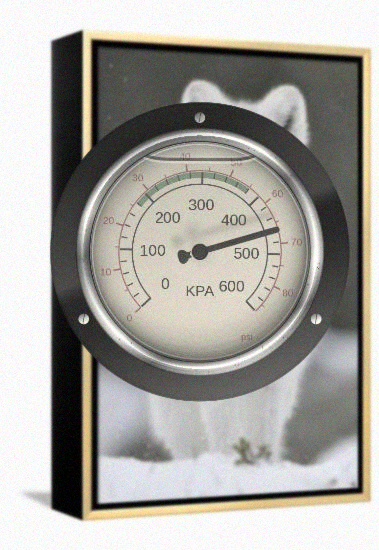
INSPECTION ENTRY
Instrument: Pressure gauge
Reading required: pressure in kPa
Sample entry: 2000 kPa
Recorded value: 460 kPa
